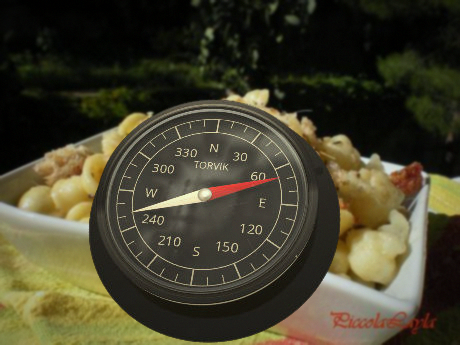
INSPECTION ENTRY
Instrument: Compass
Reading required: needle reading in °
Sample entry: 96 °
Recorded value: 70 °
